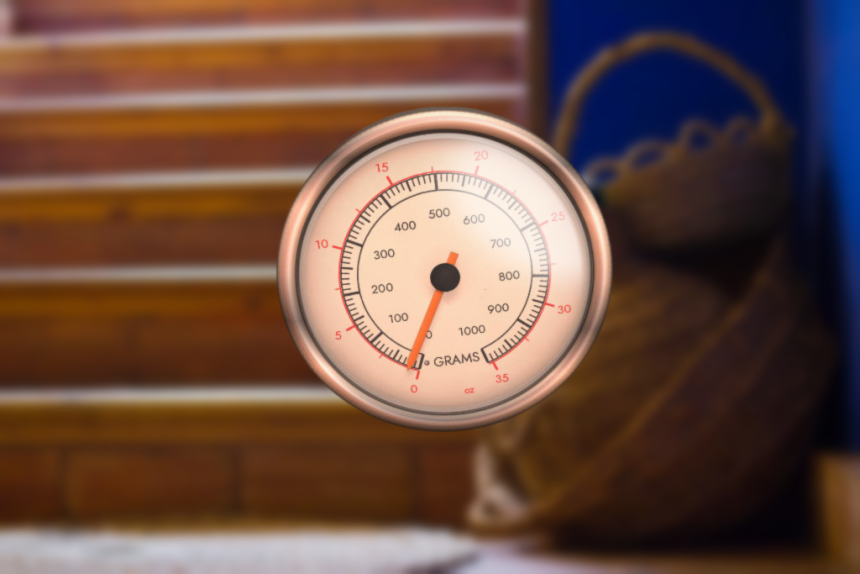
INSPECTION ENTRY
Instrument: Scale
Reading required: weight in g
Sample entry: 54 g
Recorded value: 20 g
